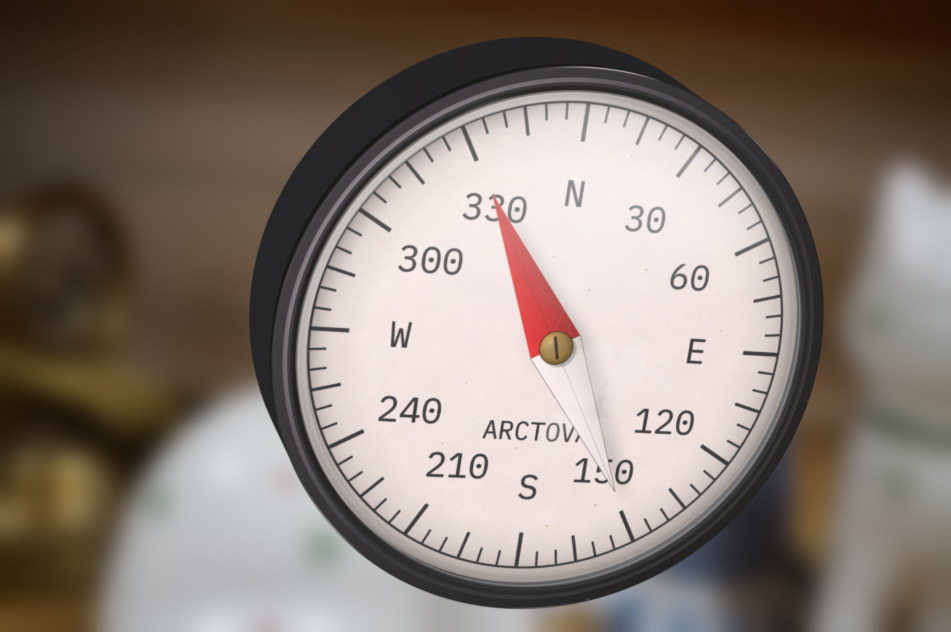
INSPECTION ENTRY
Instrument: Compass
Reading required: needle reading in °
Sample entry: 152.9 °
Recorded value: 330 °
